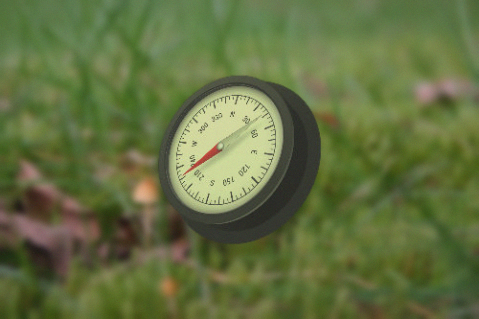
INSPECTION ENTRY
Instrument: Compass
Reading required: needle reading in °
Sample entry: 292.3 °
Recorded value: 225 °
